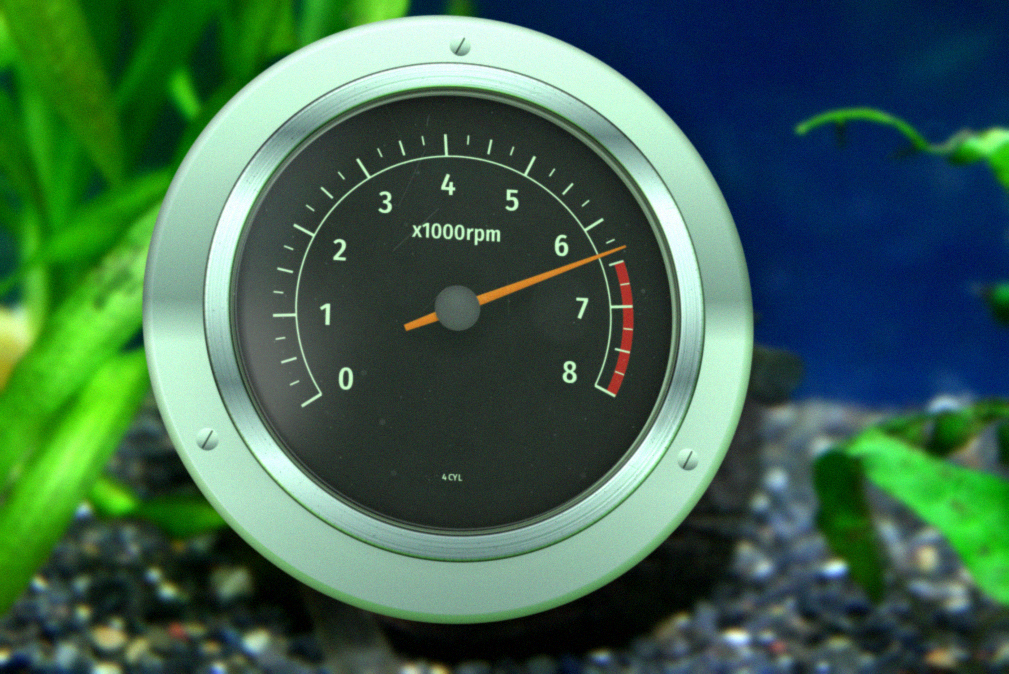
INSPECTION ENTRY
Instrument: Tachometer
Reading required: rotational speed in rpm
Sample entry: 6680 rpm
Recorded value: 6375 rpm
